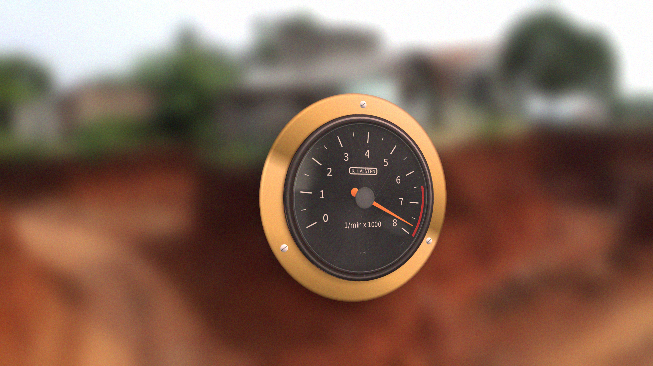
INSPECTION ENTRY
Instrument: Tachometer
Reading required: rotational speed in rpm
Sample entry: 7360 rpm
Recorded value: 7750 rpm
